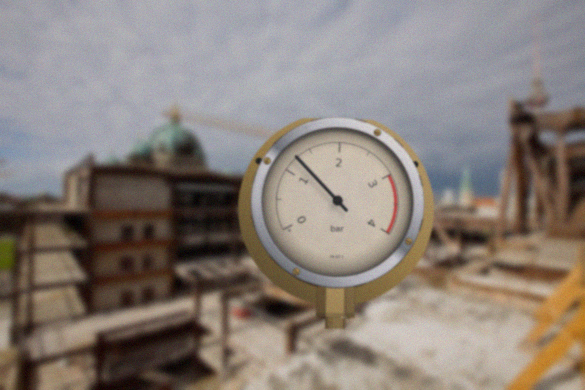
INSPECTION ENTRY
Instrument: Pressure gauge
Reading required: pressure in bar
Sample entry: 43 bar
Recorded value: 1.25 bar
